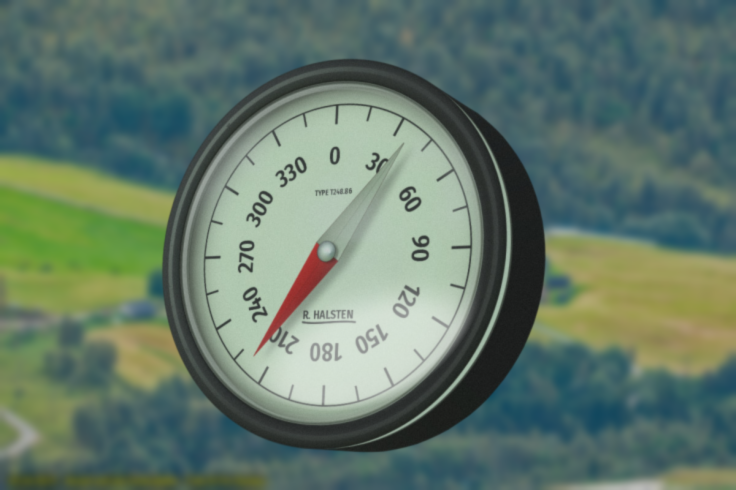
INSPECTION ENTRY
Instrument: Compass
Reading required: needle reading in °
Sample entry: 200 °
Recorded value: 217.5 °
